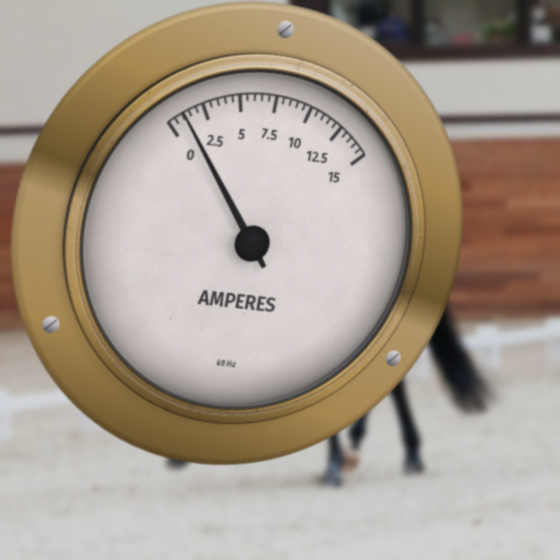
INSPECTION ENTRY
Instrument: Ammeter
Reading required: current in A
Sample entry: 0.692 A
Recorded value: 1 A
